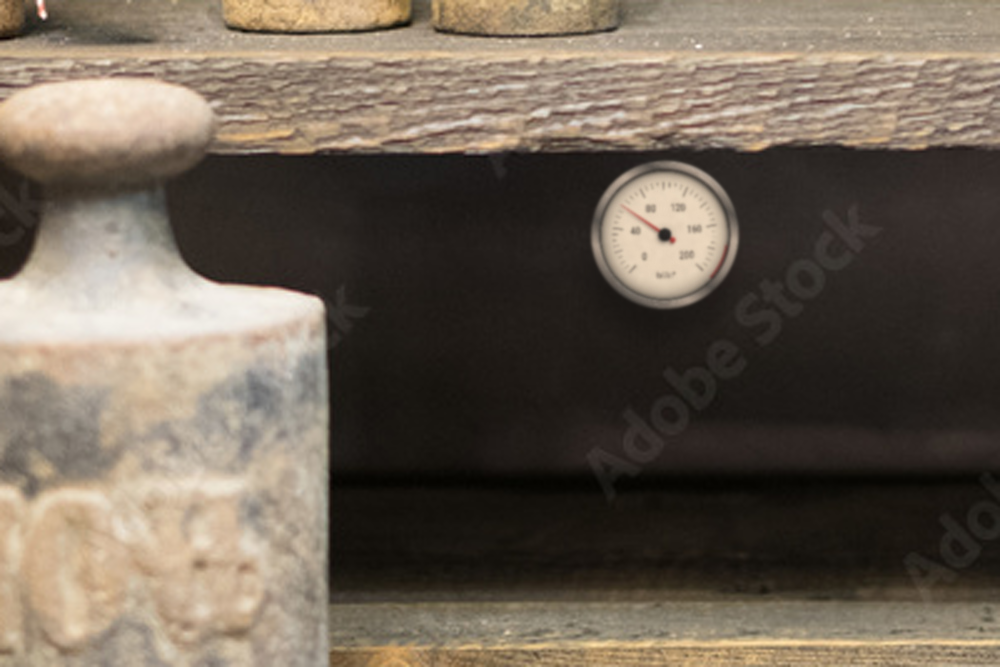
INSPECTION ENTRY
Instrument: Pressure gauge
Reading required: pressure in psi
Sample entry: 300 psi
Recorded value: 60 psi
